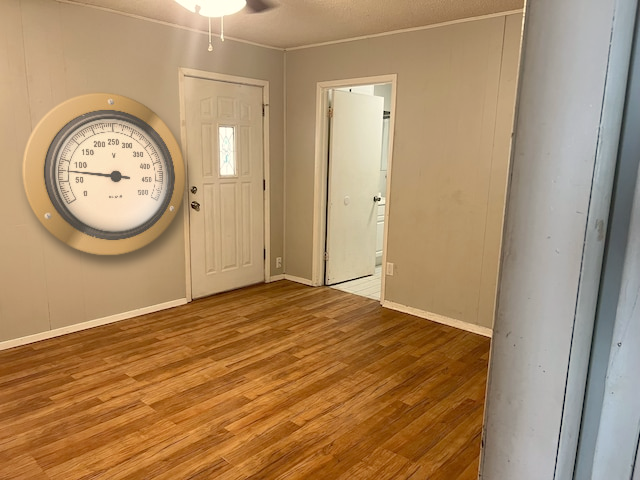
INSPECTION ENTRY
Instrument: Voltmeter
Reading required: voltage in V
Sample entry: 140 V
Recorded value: 75 V
